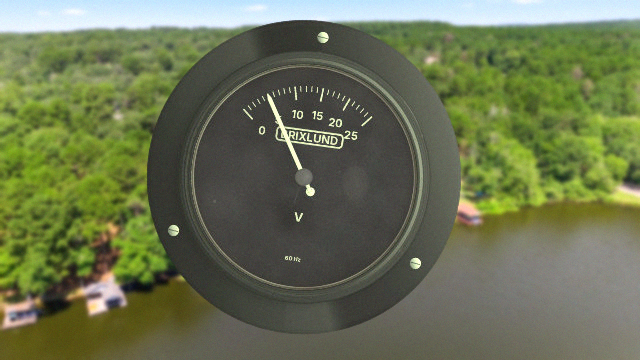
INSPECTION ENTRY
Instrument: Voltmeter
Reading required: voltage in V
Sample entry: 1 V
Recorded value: 5 V
